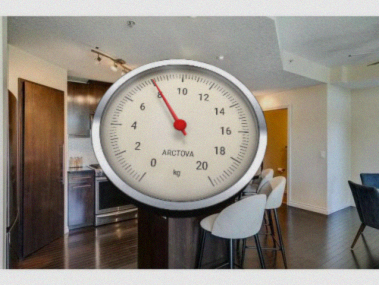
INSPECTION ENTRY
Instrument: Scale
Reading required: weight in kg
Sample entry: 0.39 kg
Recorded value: 8 kg
